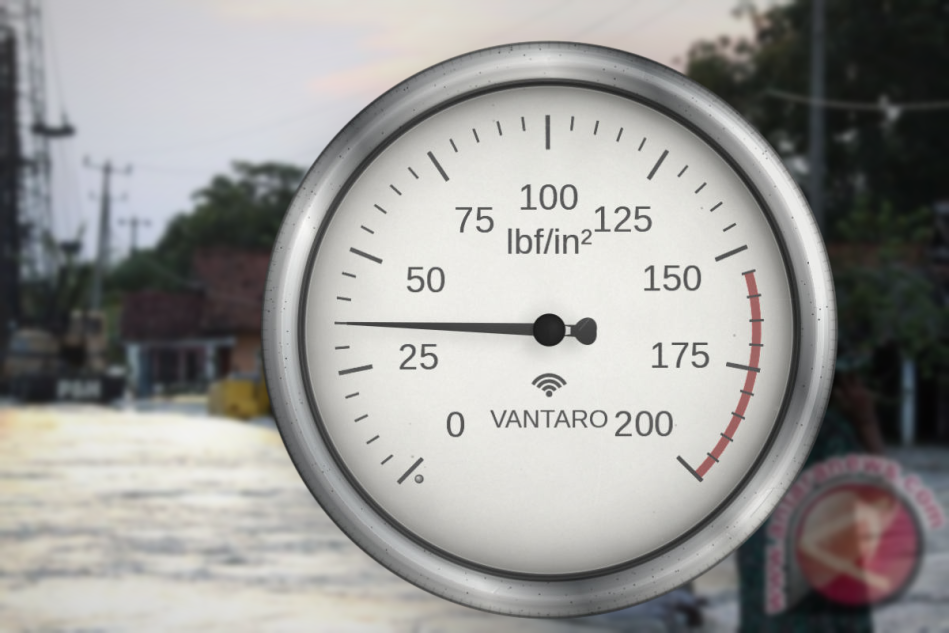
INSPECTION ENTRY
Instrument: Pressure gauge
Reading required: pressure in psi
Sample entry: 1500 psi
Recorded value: 35 psi
